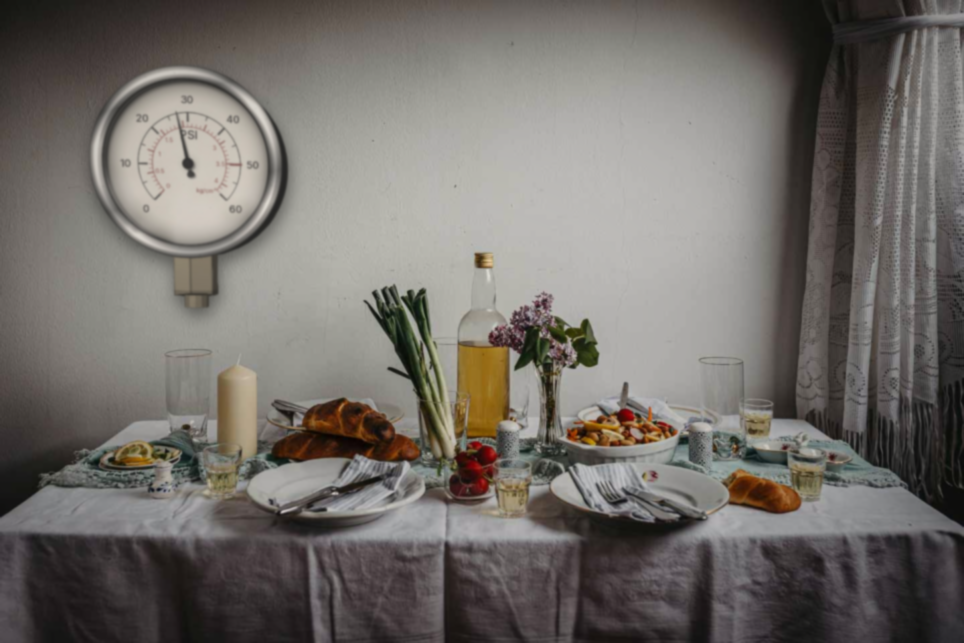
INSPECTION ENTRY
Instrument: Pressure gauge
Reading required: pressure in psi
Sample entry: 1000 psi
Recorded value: 27.5 psi
